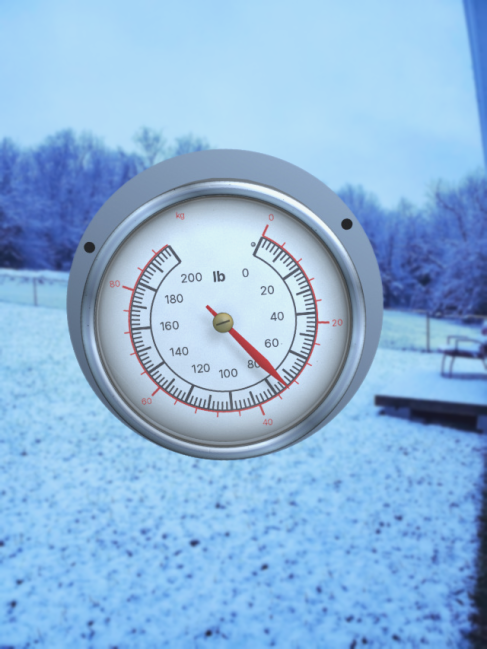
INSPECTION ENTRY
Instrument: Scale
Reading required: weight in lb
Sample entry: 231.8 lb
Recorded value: 74 lb
